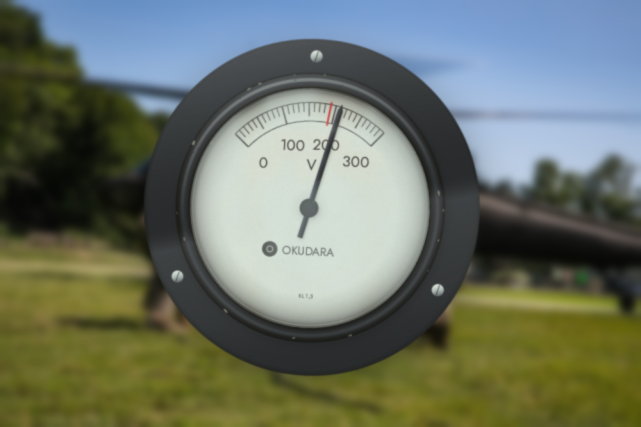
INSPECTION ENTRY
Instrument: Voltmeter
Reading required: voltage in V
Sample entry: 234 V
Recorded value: 210 V
